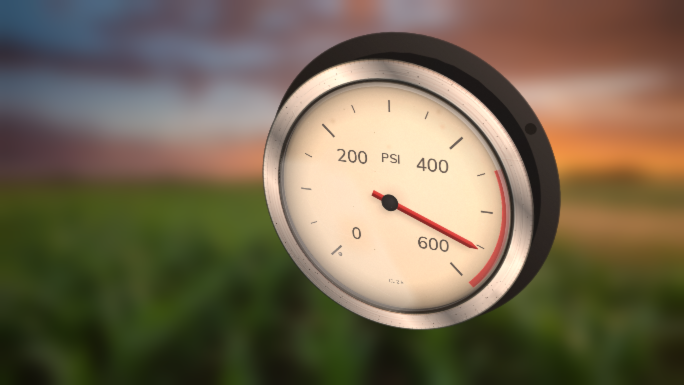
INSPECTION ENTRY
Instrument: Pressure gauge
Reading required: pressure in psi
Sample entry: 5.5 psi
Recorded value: 550 psi
